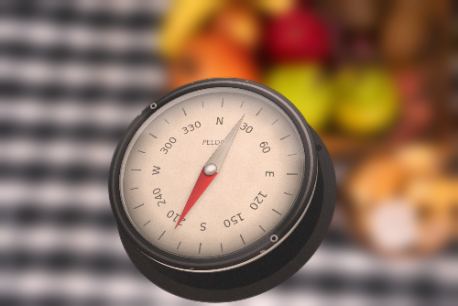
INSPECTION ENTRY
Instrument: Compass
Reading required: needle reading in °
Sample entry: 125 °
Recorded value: 202.5 °
